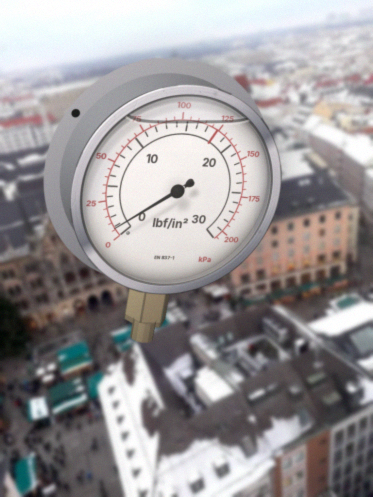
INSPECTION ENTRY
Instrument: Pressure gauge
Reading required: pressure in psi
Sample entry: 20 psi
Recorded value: 1 psi
